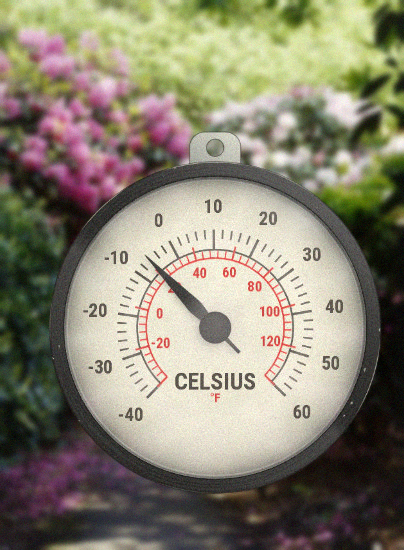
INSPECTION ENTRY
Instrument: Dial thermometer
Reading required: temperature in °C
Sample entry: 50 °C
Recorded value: -6 °C
